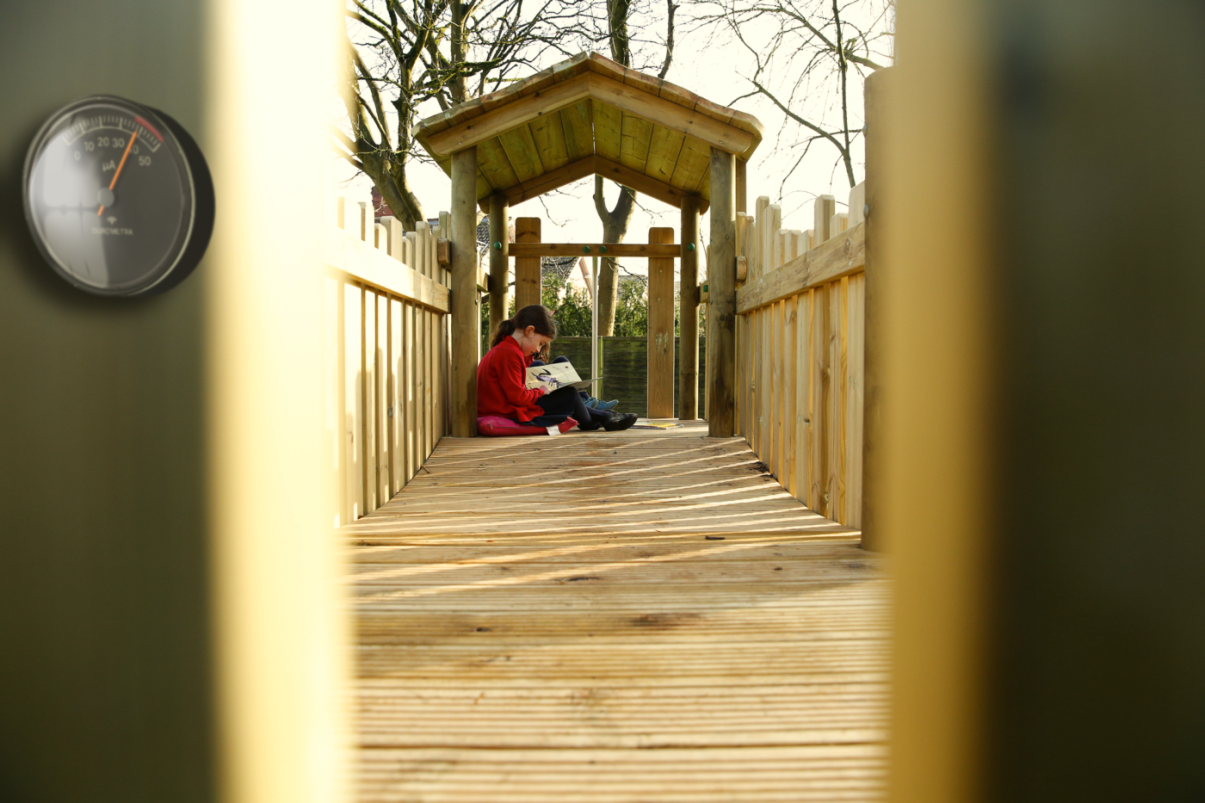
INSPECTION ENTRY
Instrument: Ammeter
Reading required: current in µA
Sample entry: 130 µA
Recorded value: 40 µA
